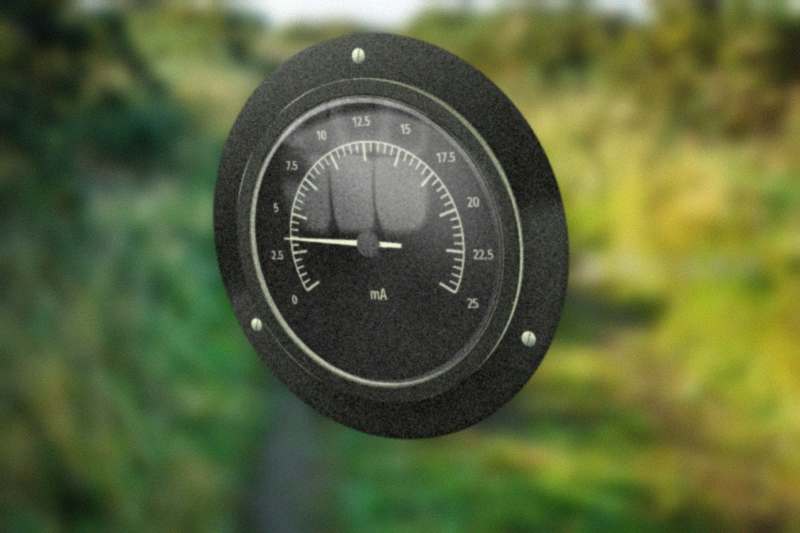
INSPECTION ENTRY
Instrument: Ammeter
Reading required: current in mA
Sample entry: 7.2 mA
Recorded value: 3.5 mA
